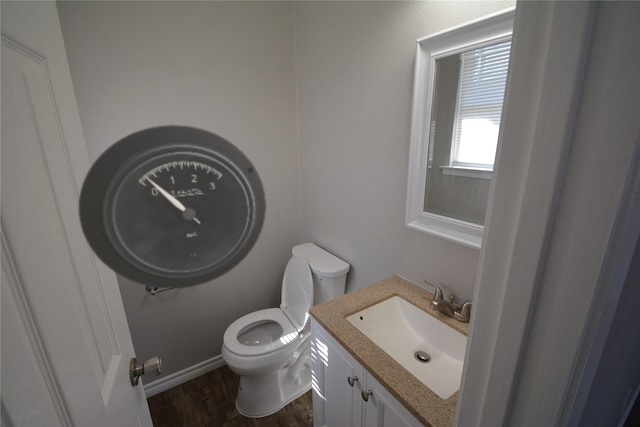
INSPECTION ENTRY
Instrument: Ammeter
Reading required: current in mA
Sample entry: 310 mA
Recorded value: 0.25 mA
